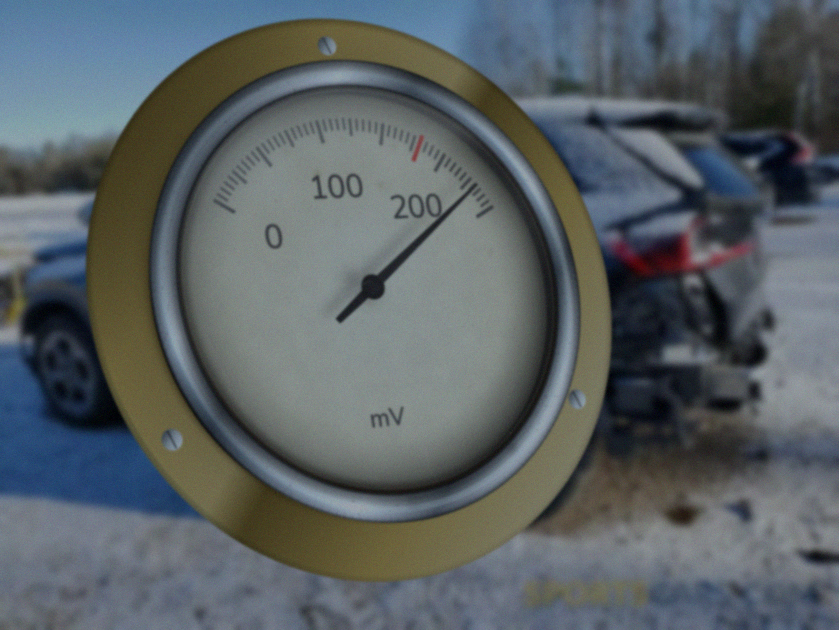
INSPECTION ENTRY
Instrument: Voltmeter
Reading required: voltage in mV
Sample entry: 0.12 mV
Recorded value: 230 mV
